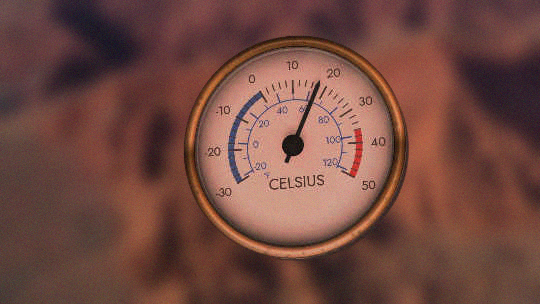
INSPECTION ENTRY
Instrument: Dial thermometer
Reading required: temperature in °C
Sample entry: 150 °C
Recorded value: 18 °C
